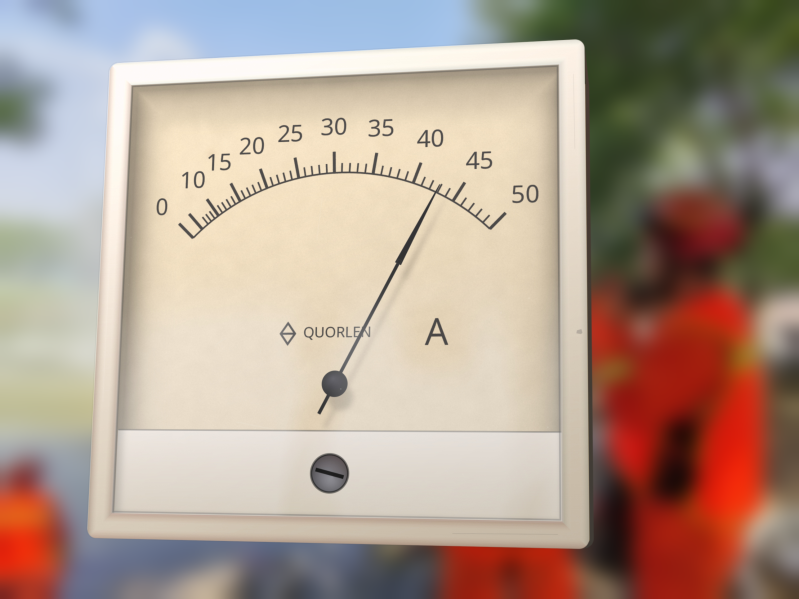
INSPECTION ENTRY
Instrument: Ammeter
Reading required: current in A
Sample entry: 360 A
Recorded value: 43 A
